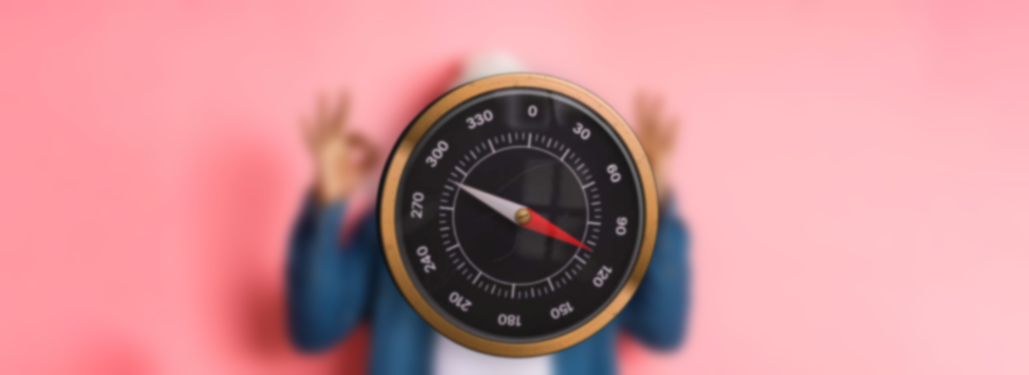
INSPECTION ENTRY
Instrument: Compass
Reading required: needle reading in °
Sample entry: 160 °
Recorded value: 110 °
